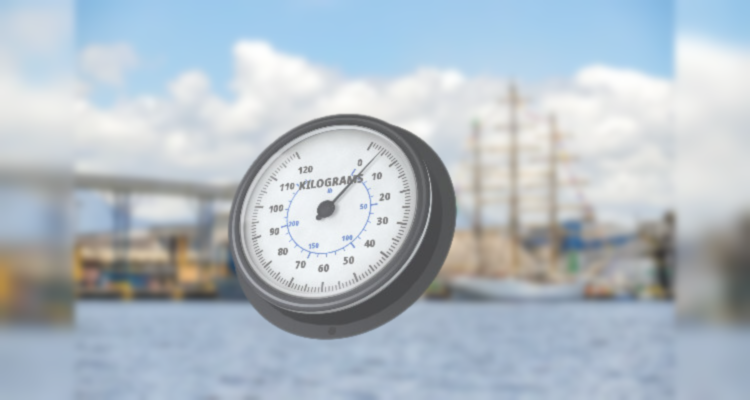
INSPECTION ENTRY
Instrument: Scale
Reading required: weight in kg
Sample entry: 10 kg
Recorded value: 5 kg
